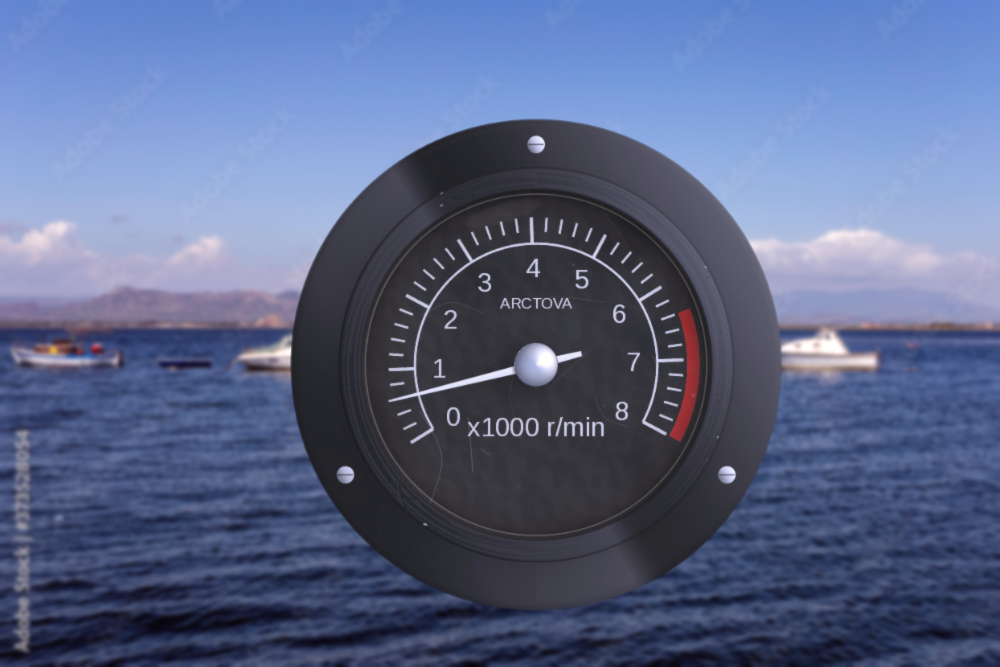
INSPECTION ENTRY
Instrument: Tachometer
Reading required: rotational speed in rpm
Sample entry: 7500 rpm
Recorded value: 600 rpm
